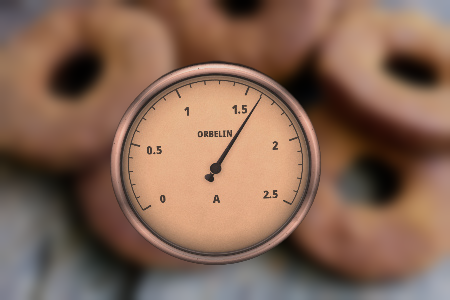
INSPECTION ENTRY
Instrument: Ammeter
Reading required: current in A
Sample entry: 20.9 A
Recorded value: 1.6 A
